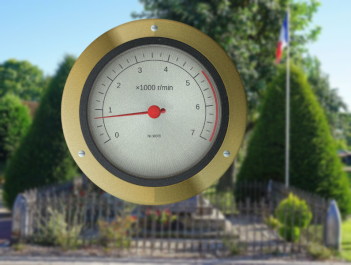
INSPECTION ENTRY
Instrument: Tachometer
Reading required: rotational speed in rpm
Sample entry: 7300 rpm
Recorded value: 750 rpm
